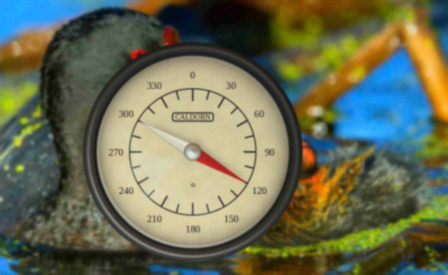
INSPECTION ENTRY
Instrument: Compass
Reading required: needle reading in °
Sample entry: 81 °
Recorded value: 120 °
